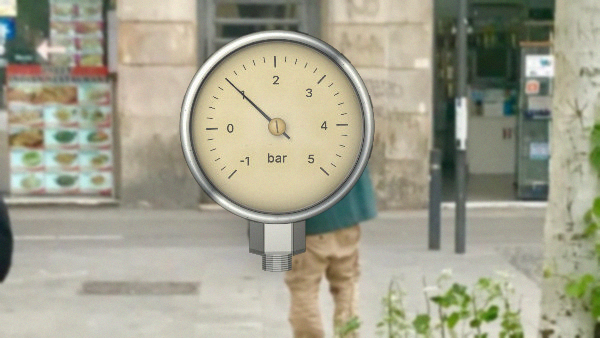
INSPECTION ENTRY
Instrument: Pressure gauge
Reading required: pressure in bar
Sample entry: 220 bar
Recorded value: 1 bar
